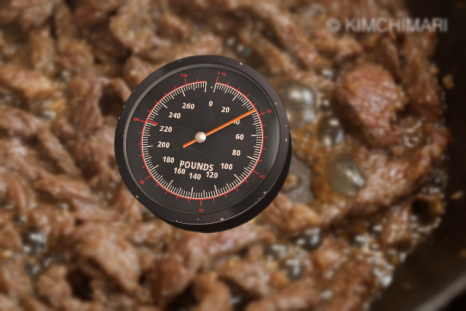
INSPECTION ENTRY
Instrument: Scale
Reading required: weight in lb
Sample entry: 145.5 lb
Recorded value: 40 lb
